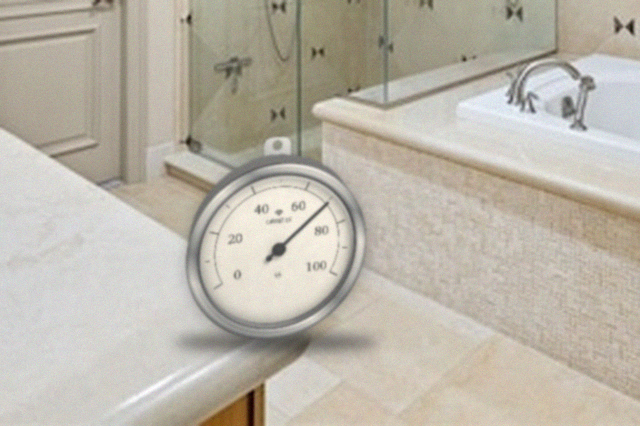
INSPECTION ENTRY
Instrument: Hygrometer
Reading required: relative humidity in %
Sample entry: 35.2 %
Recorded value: 70 %
